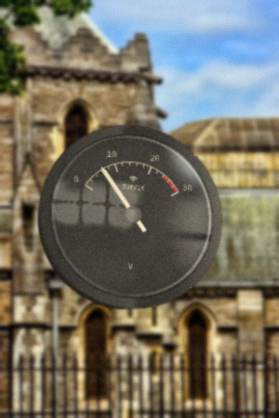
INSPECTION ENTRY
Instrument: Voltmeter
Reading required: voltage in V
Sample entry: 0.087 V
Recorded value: 6 V
